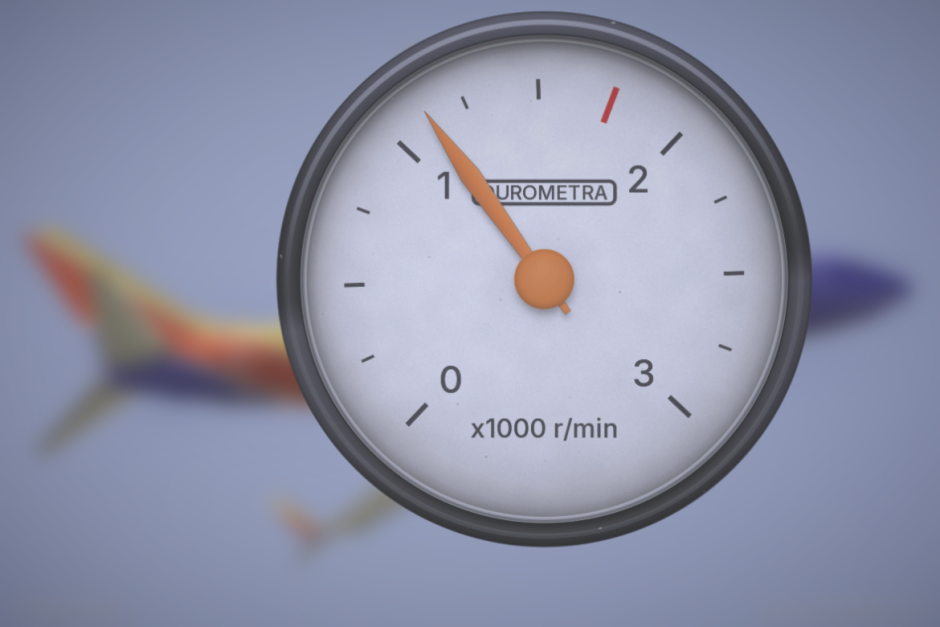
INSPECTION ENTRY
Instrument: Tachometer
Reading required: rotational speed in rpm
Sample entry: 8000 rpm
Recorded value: 1125 rpm
